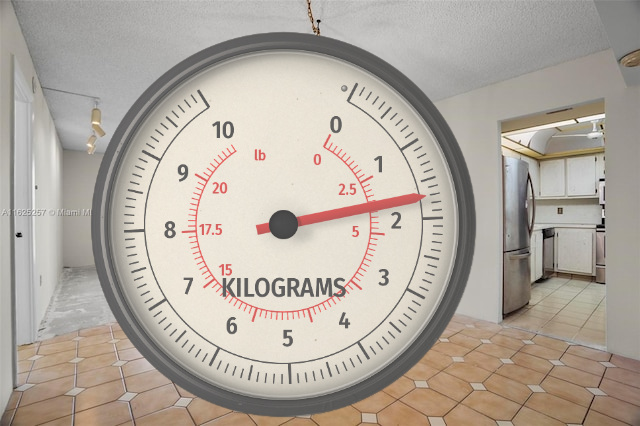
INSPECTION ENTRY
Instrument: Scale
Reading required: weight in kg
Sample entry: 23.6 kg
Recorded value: 1.7 kg
